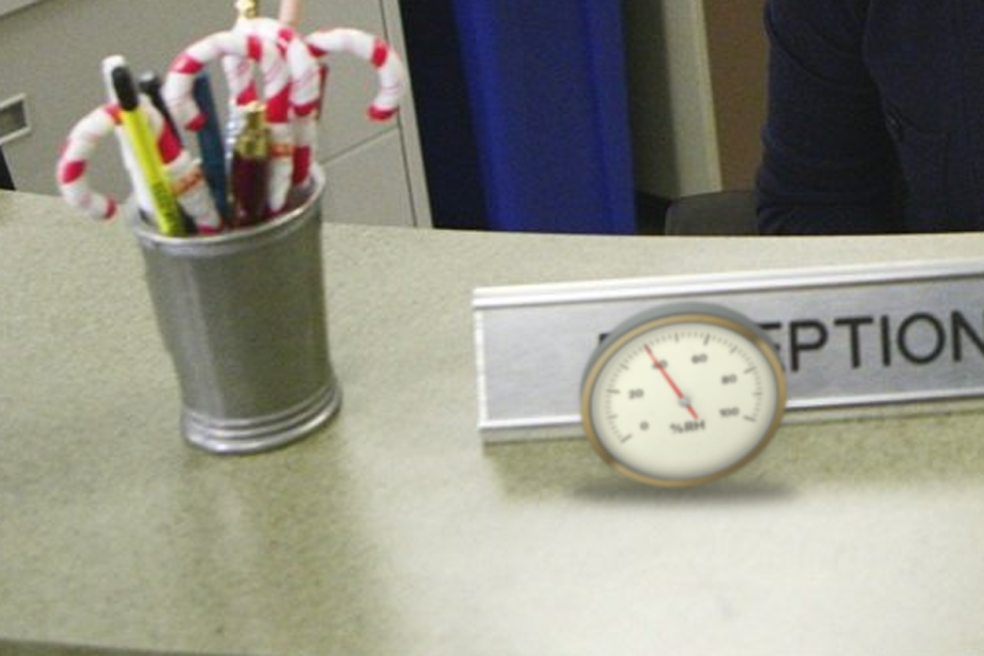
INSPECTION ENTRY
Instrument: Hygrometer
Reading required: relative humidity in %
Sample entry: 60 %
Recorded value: 40 %
